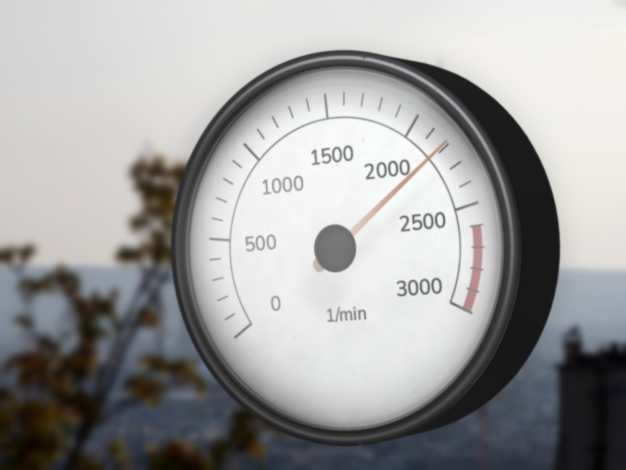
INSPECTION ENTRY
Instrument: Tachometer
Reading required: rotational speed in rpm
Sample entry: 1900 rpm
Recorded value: 2200 rpm
